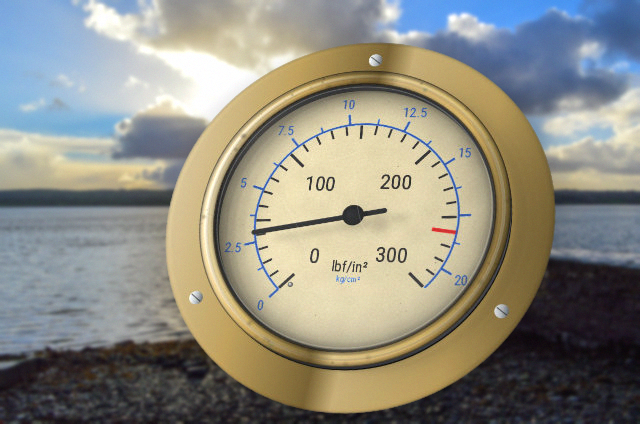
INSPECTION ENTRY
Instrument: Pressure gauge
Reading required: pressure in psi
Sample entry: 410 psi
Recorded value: 40 psi
